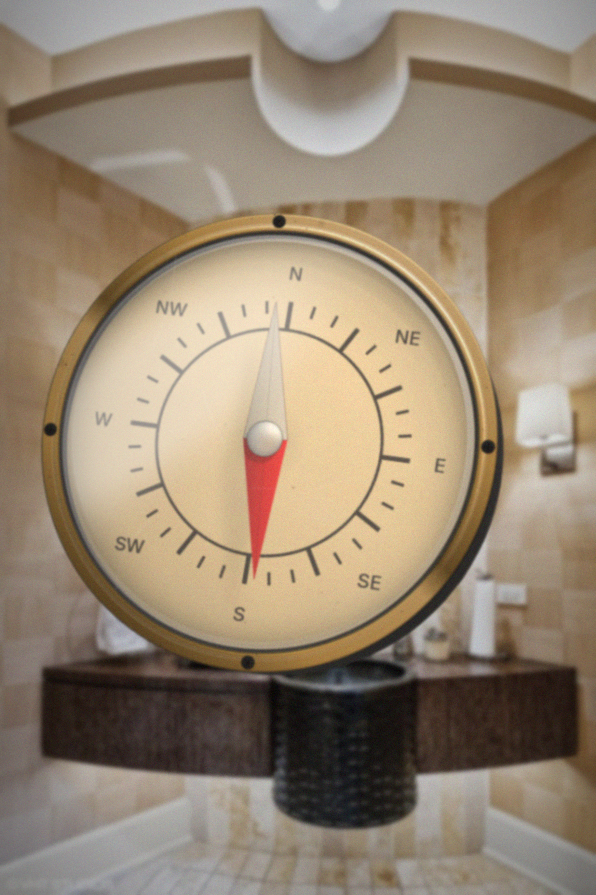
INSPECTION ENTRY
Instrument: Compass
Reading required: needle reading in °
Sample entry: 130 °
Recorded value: 175 °
